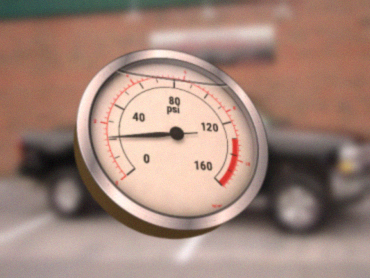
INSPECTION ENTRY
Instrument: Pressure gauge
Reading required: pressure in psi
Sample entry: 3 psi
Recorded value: 20 psi
